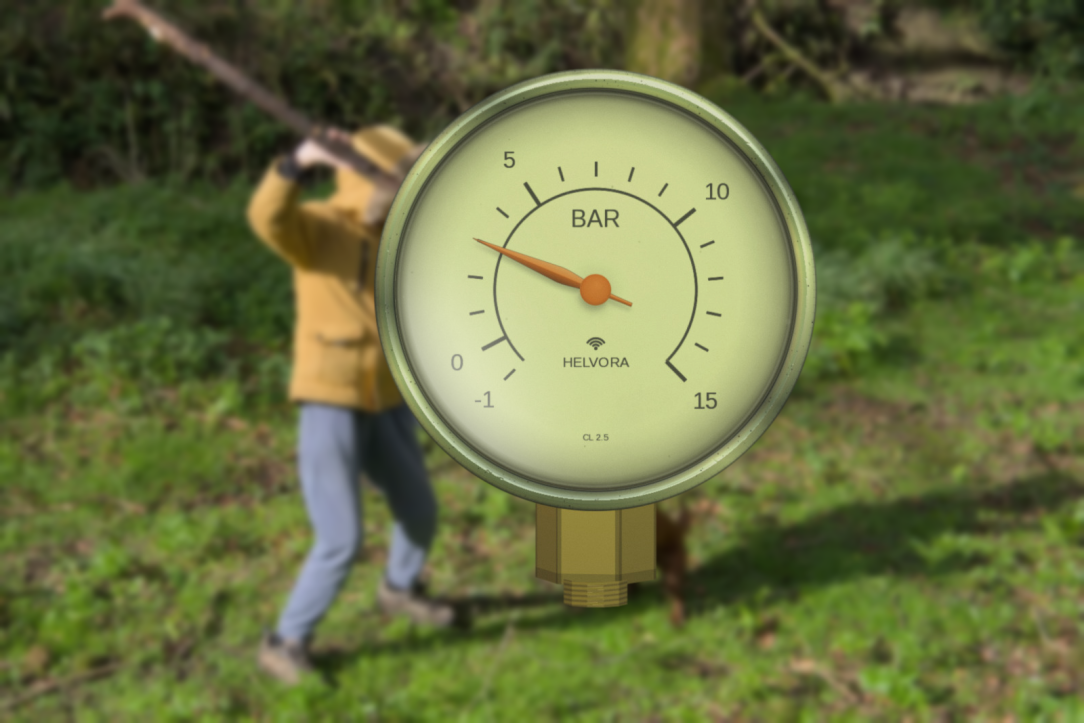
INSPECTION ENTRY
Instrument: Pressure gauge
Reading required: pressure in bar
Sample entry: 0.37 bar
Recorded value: 3 bar
